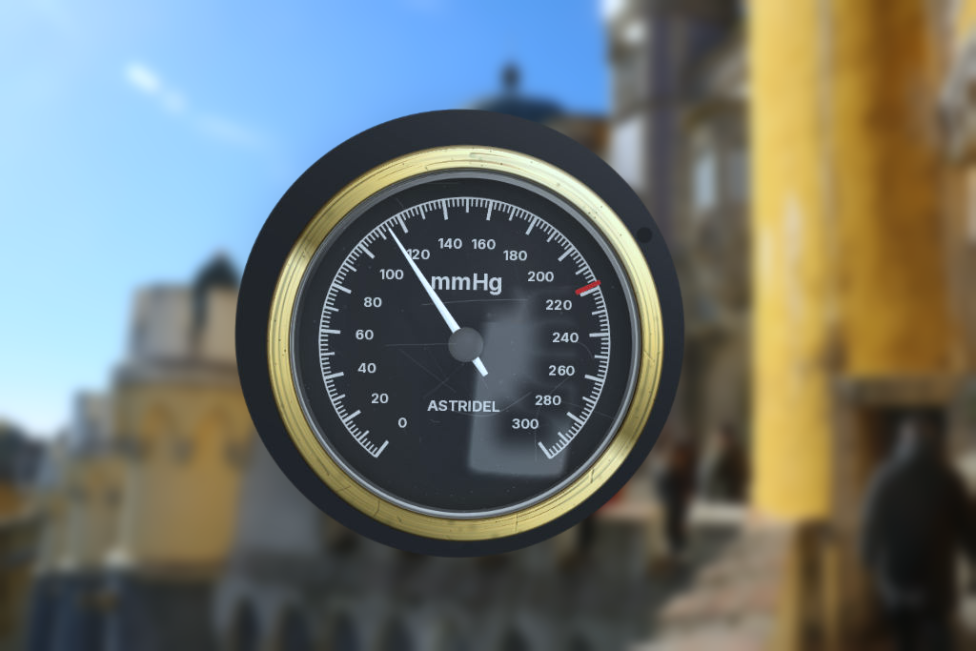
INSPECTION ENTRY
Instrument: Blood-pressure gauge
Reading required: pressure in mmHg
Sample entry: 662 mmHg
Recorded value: 114 mmHg
